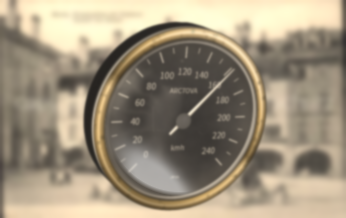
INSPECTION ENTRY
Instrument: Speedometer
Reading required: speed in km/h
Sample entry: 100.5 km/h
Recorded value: 160 km/h
